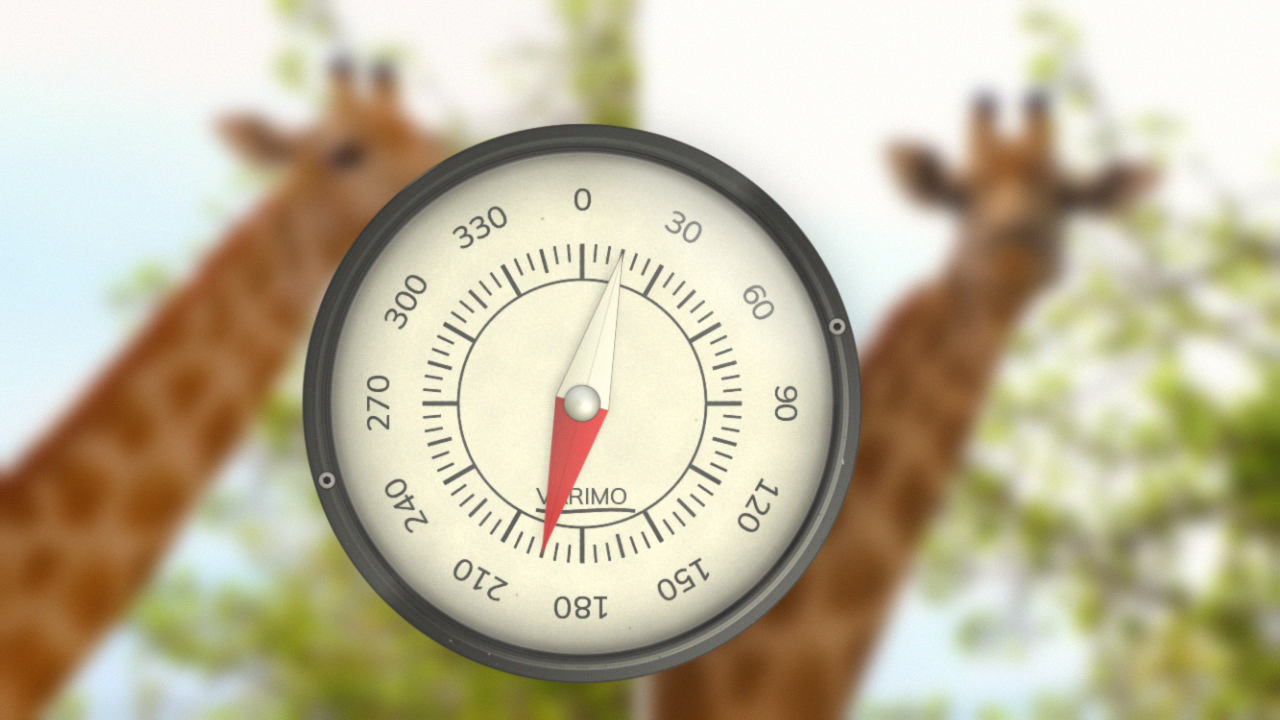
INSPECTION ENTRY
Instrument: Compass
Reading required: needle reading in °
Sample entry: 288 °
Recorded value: 195 °
